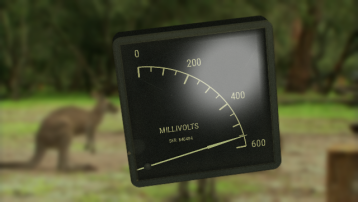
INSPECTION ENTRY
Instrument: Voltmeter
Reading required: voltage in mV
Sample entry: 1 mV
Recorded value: 550 mV
